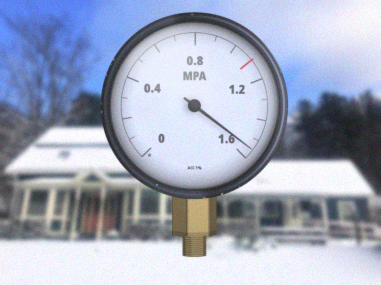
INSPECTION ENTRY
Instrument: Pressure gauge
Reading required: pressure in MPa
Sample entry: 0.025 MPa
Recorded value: 1.55 MPa
